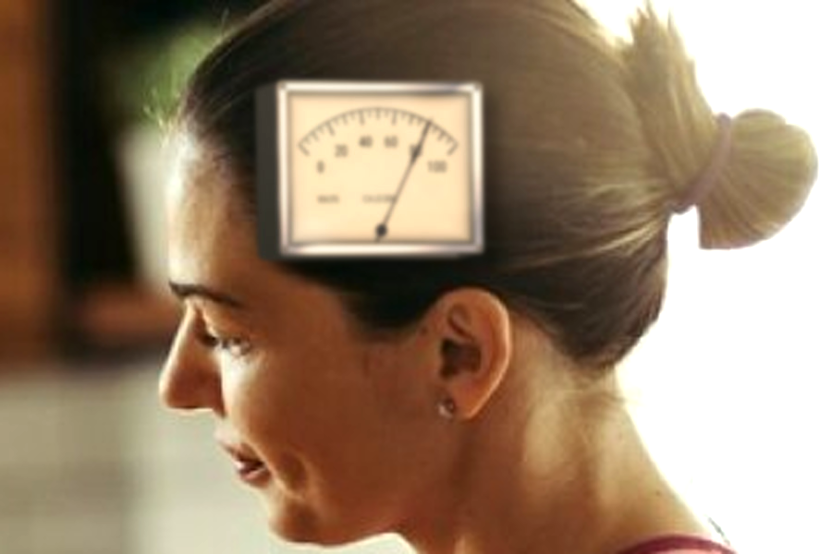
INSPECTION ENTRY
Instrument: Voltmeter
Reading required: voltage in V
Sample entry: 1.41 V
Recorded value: 80 V
